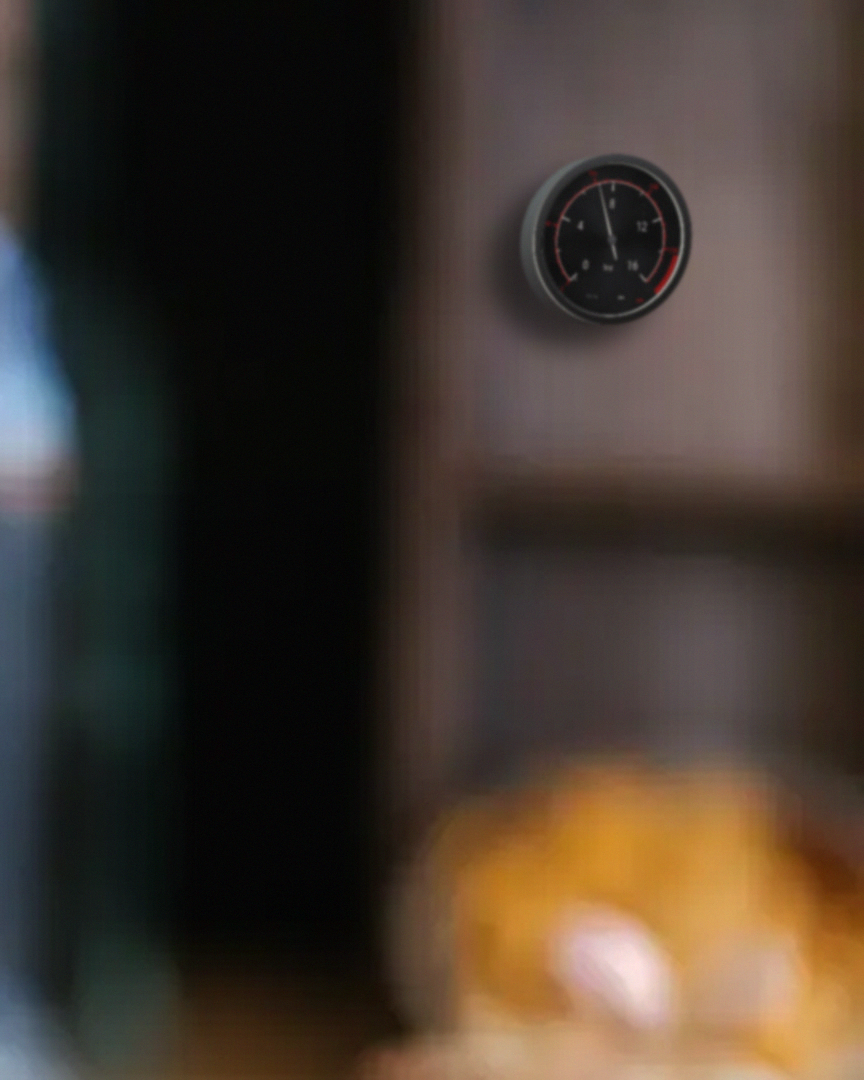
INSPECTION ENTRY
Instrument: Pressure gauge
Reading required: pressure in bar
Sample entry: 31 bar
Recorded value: 7 bar
